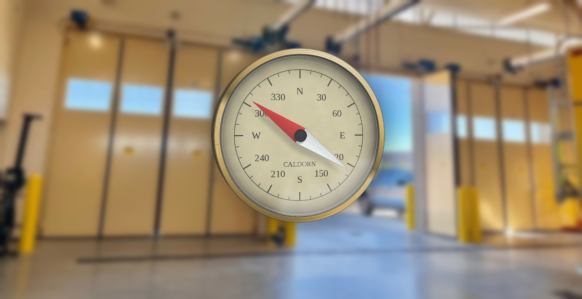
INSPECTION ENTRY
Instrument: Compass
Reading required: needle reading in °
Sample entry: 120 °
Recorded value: 305 °
